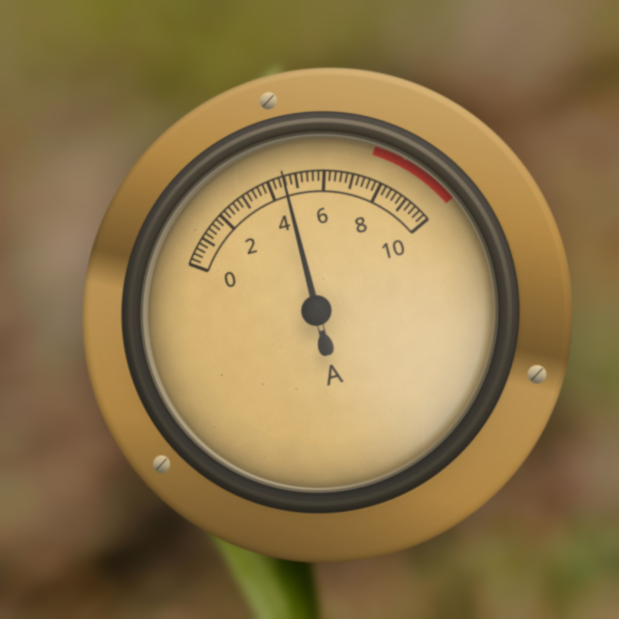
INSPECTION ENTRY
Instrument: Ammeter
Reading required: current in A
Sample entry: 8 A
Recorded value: 4.6 A
